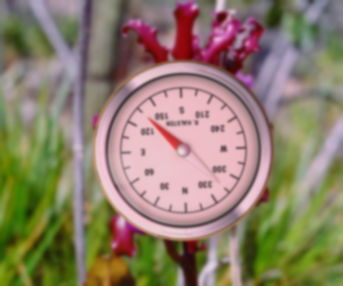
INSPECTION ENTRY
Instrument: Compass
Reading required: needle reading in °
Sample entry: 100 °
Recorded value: 135 °
